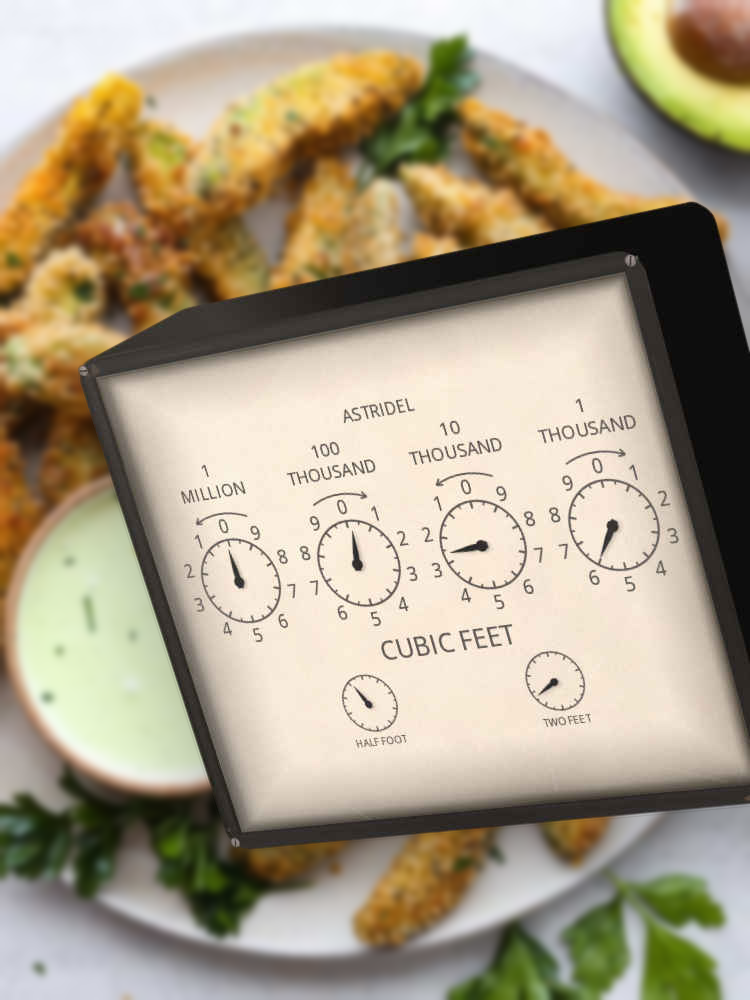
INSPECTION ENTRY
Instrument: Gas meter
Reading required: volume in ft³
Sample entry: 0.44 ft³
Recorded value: 2600 ft³
